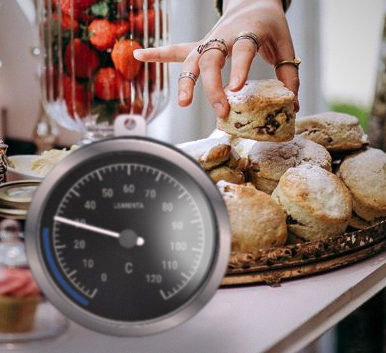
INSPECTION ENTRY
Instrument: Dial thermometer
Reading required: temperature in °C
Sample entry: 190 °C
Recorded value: 30 °C
